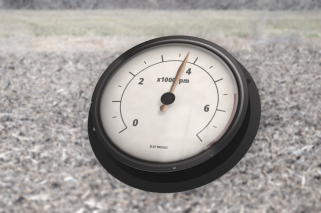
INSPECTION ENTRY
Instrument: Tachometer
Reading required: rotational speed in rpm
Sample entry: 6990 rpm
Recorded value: 3750 rpm
